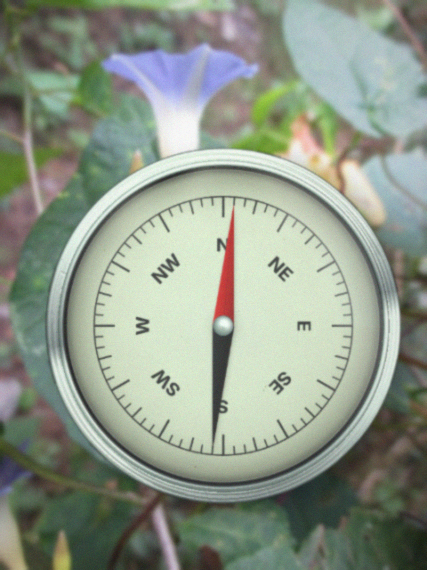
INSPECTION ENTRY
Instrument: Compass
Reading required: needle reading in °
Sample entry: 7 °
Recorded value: 5 °
